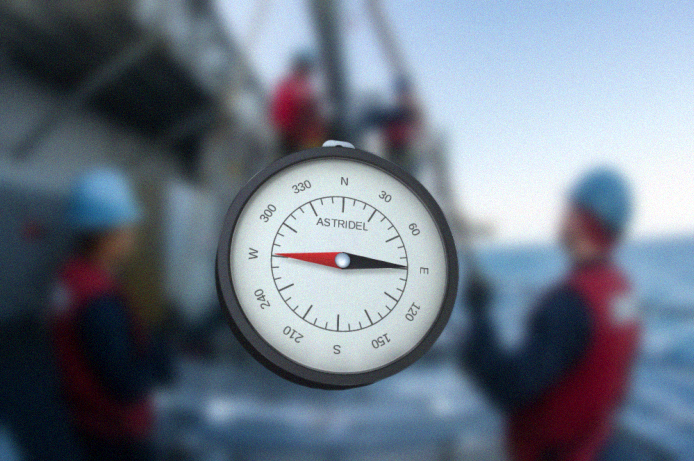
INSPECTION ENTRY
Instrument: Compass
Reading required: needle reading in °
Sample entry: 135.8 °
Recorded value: 270 °
